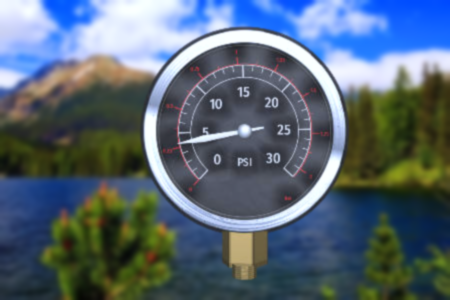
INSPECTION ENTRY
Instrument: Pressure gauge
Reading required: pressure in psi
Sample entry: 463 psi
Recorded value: 4 psi
